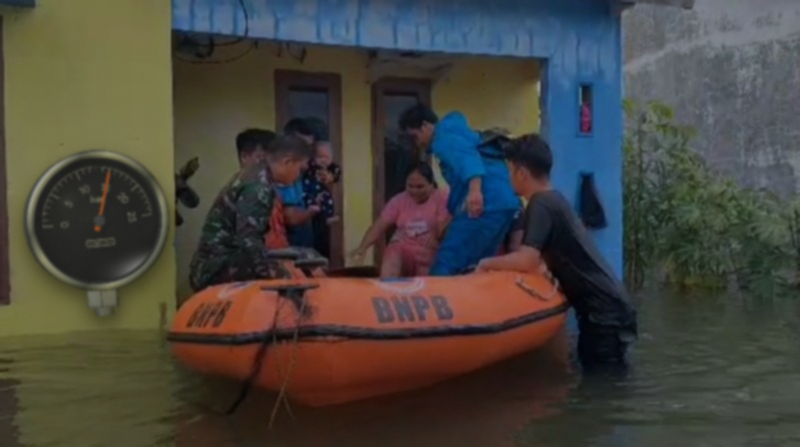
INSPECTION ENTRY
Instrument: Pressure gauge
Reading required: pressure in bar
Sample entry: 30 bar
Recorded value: 15 bar
